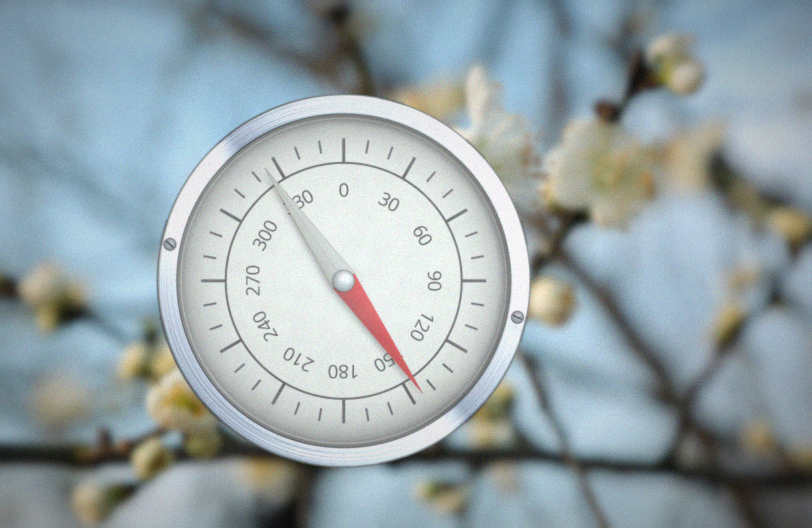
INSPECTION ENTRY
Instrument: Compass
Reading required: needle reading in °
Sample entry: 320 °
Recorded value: 145 °
